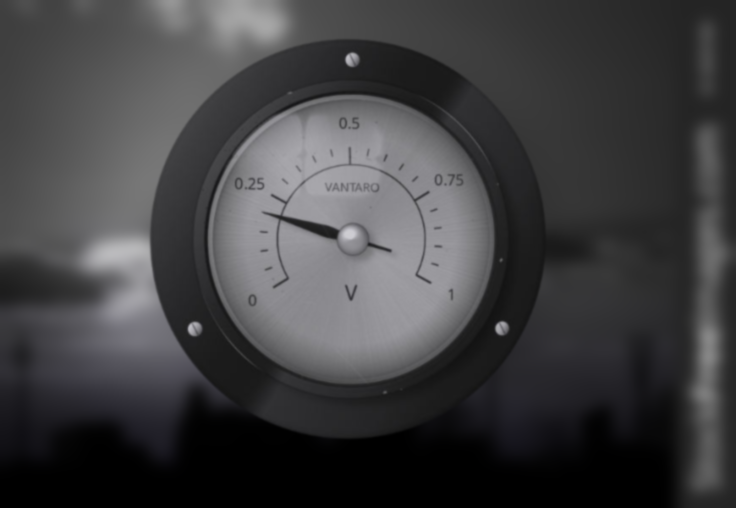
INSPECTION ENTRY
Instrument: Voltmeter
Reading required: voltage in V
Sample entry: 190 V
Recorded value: 0.2 V
